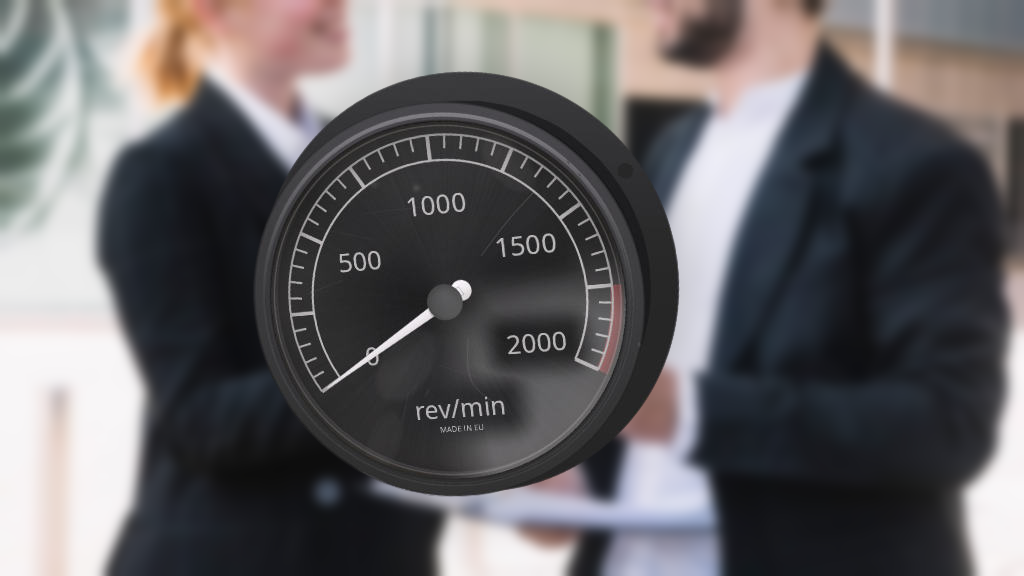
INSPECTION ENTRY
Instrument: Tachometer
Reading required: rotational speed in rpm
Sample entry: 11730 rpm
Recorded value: 0 rpm
